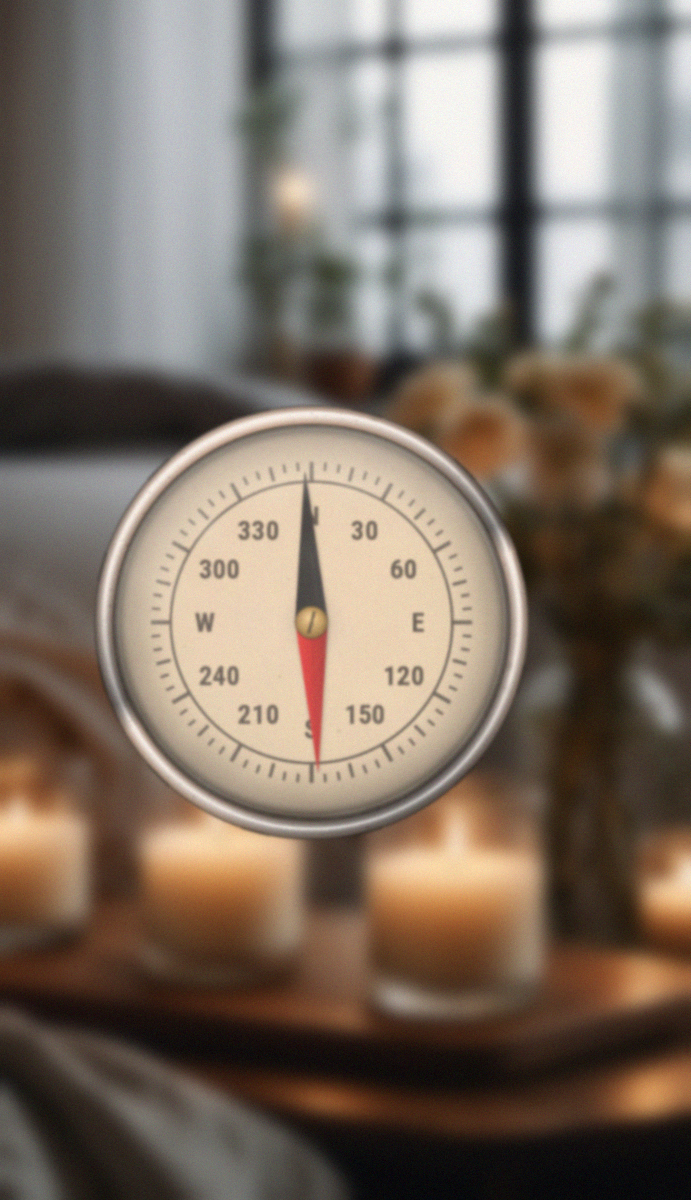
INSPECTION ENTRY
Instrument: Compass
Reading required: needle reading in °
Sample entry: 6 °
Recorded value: 177.5 °
